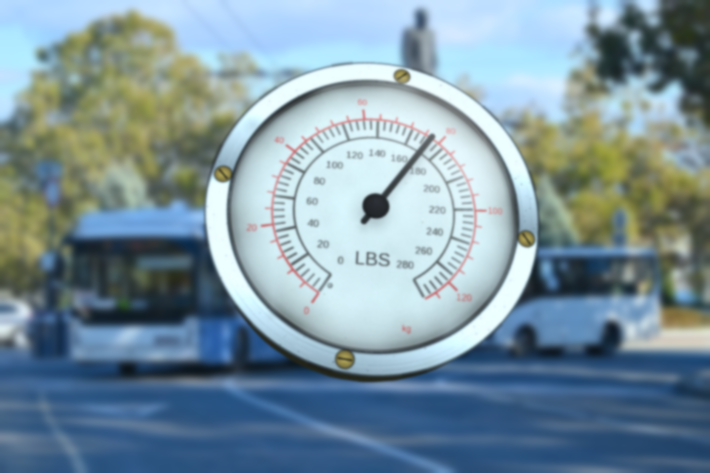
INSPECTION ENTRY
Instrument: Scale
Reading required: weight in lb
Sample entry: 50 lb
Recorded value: 172 lb
